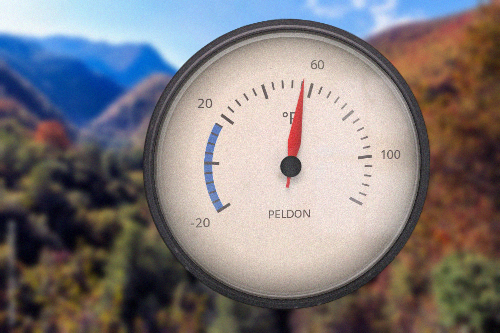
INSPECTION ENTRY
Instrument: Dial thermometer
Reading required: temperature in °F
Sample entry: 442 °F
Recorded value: 56 °F
